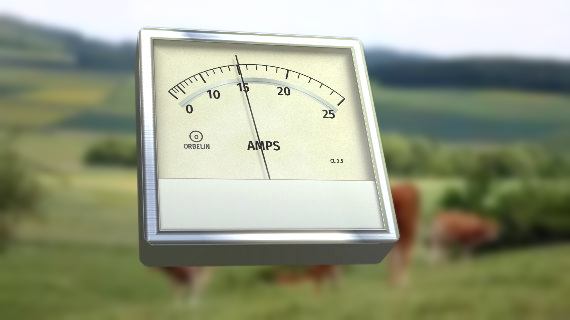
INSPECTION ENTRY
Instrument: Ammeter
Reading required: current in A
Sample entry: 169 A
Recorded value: 15 A
